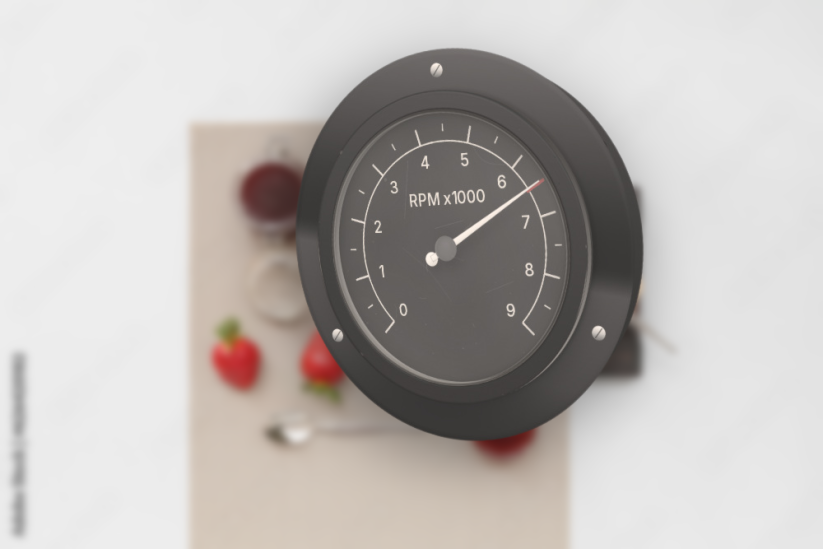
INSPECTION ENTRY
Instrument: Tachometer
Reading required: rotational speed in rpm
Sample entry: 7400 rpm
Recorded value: 6500 rpm
